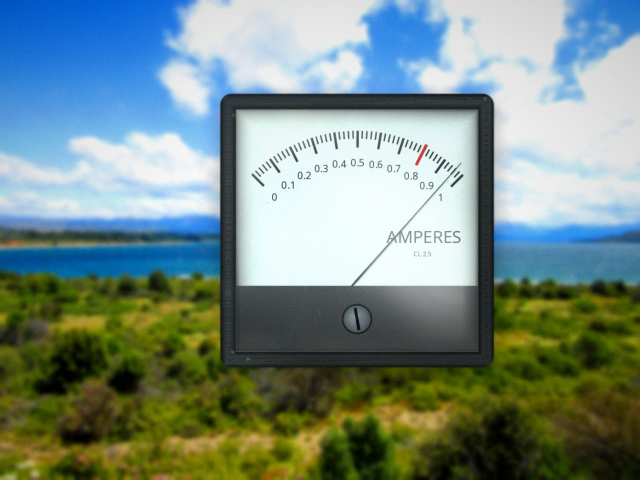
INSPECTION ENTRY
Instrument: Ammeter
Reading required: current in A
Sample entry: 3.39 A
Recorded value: 0.96 A
